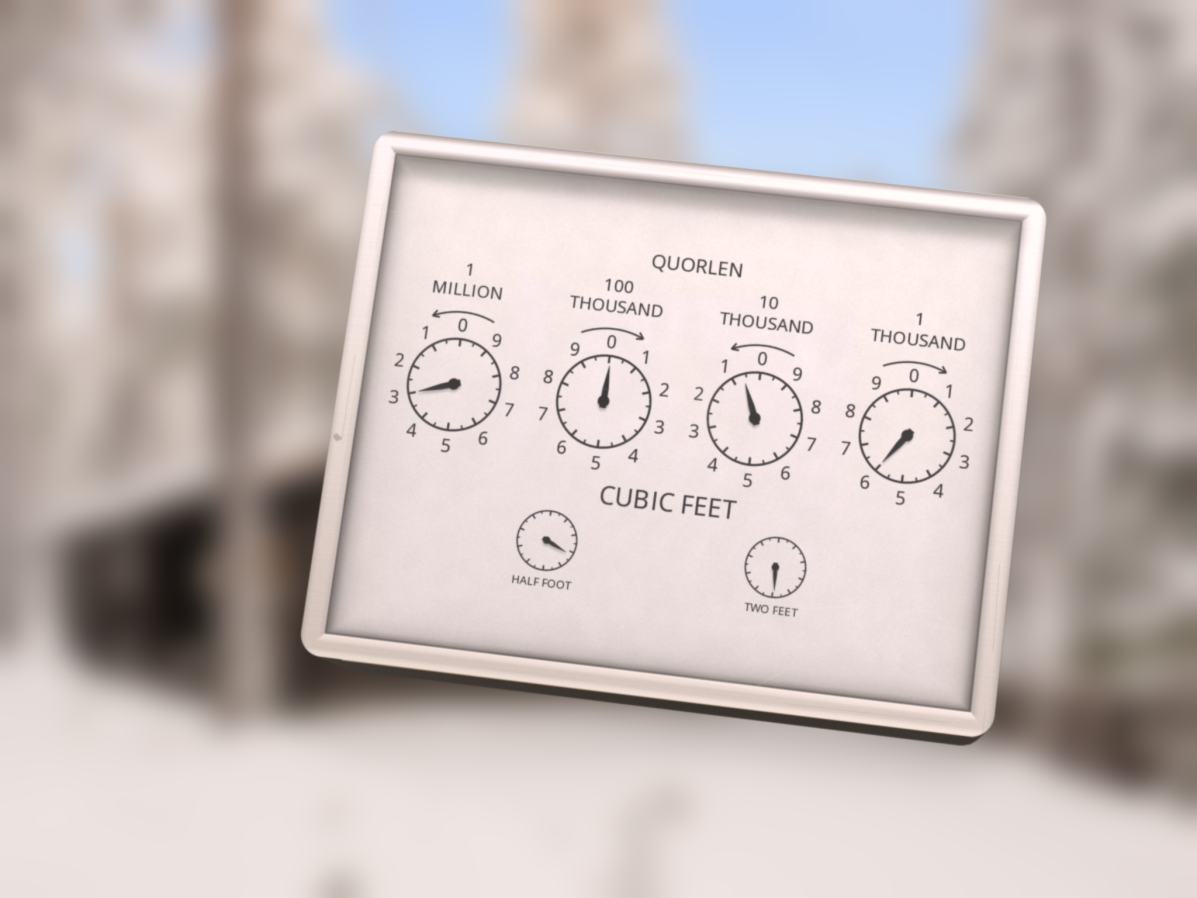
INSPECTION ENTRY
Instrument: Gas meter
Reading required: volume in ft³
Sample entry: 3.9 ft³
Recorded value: 300600 ft³
